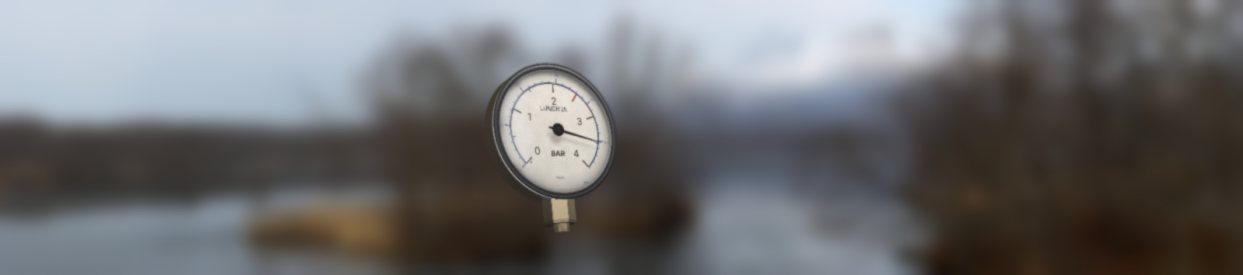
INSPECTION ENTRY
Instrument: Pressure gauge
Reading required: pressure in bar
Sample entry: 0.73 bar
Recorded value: 3.5 bar
